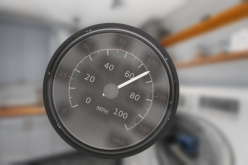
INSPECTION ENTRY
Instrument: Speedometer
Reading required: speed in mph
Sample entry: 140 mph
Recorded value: 65 mph
